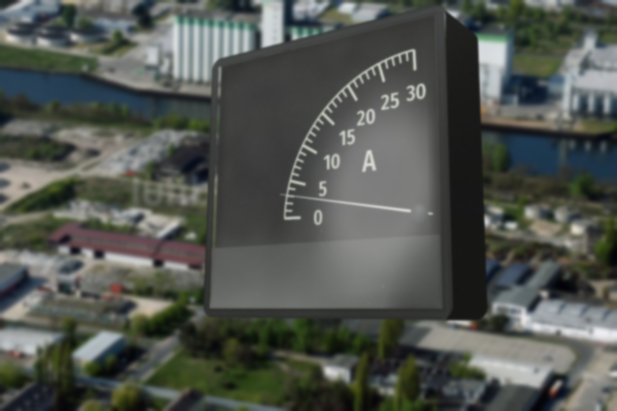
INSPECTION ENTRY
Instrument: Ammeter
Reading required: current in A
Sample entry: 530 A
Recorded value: 3 A
